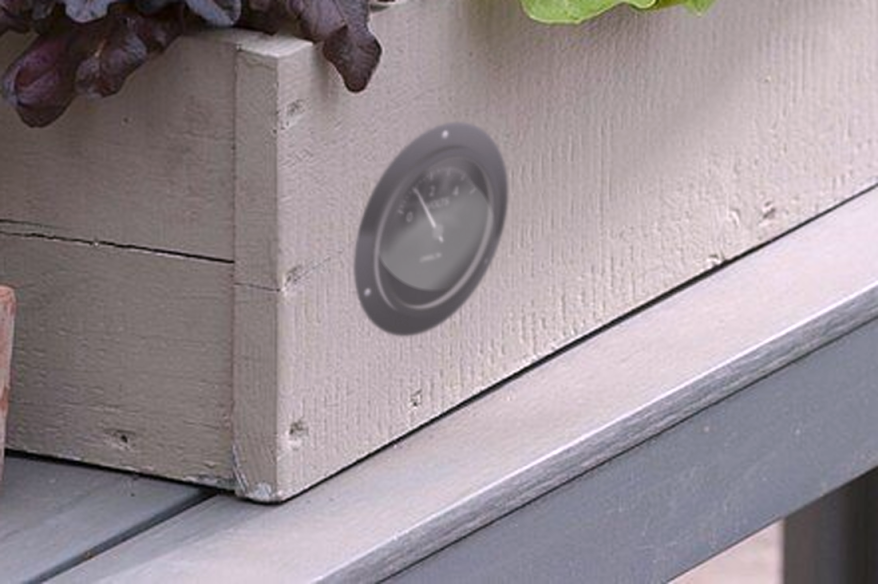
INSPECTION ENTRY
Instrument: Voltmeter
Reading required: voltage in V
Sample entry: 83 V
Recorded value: 1 V
